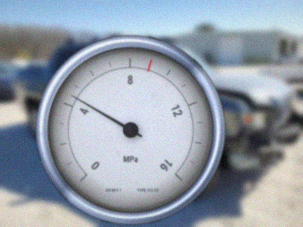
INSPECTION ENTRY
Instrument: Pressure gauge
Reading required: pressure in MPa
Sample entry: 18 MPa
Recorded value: 4.5 MPa
